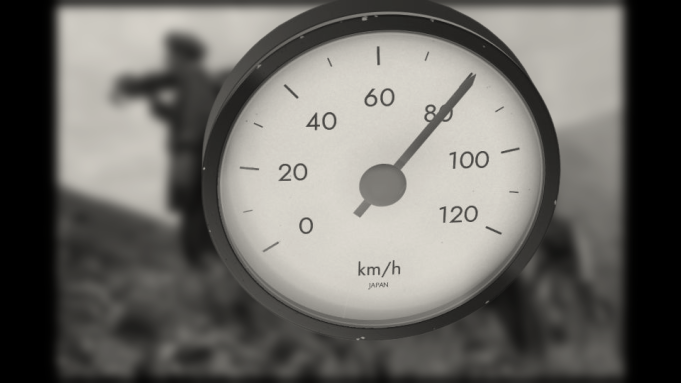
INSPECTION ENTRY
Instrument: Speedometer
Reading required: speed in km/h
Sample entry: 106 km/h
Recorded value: 80 km/h
